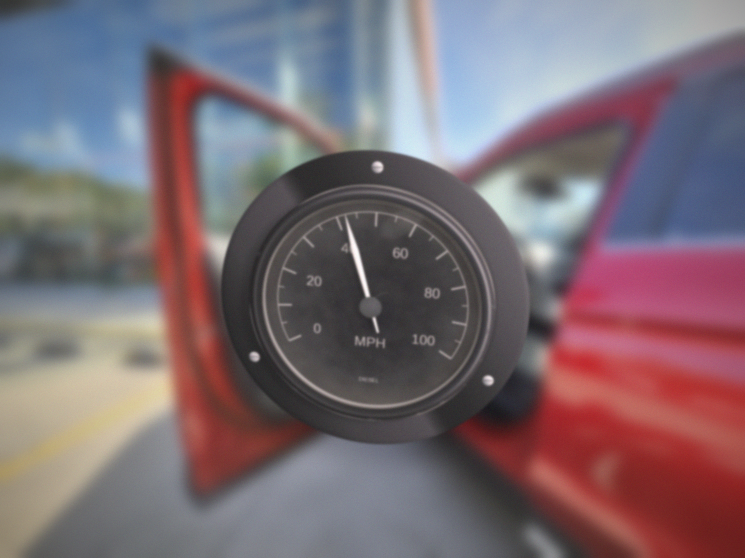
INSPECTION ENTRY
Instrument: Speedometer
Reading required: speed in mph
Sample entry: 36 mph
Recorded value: 42.5 mph
